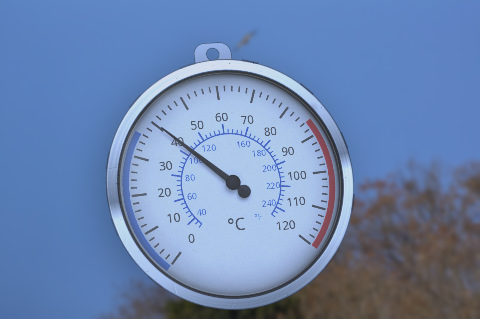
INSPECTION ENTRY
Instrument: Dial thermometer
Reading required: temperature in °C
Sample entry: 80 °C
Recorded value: 40 °C
